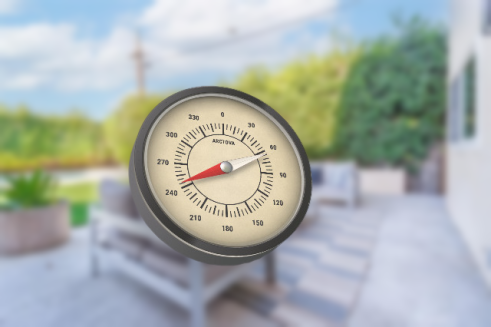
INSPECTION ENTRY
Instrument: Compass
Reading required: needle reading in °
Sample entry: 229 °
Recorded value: 245 °
